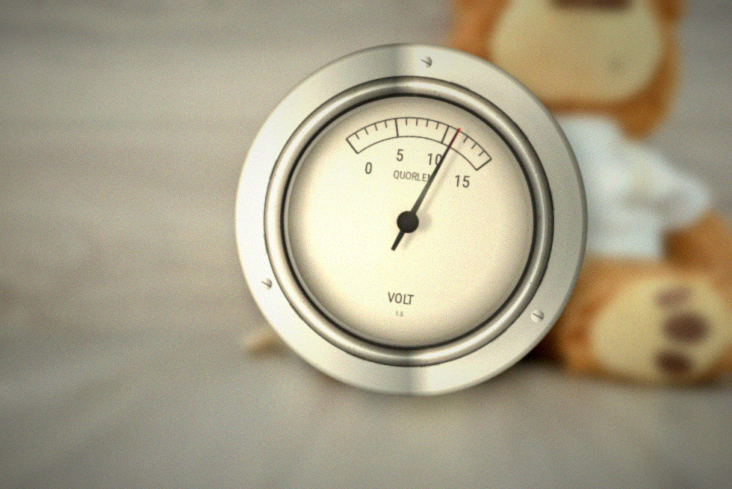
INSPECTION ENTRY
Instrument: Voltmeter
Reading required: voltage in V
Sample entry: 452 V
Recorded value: 11 V
